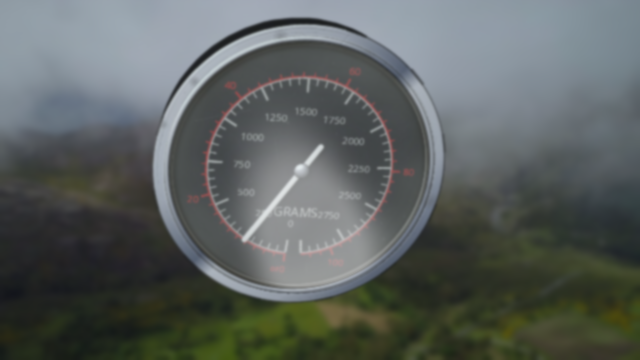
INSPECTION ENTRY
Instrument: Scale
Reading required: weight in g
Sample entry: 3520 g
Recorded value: 250 g
